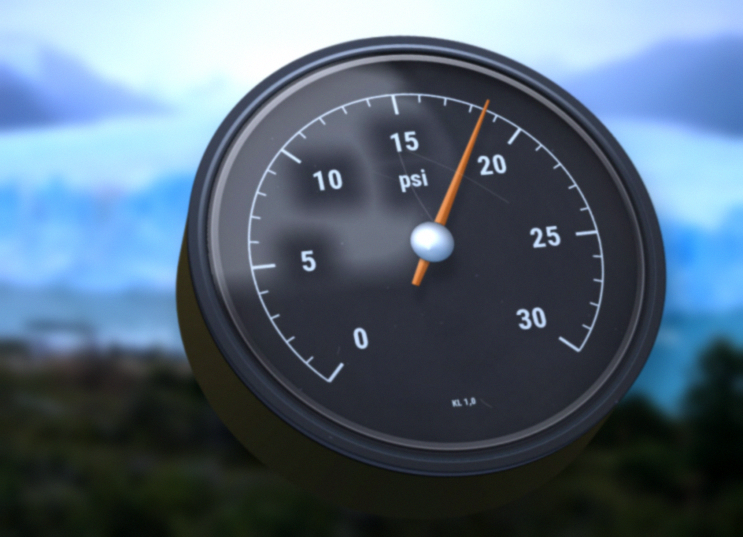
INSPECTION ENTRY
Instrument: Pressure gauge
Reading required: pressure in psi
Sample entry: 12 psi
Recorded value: 18.5 psi
